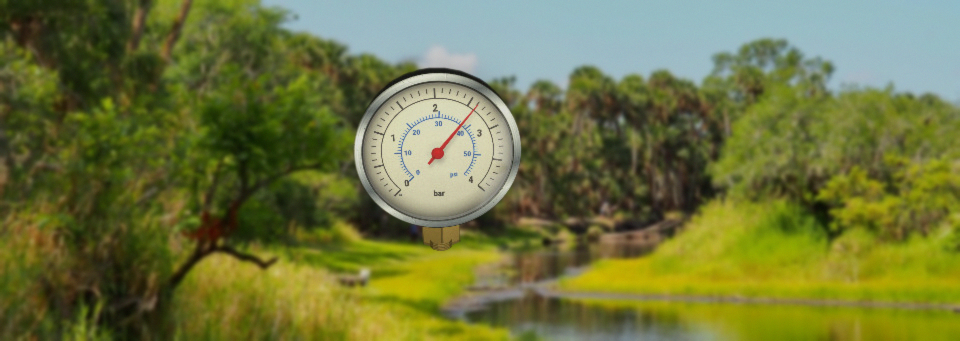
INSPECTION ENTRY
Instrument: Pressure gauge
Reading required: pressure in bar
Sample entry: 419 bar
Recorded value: 2.6 bar
